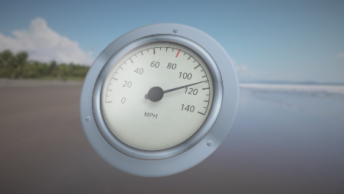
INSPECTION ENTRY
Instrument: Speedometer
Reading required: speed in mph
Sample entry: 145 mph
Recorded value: 115 mph
